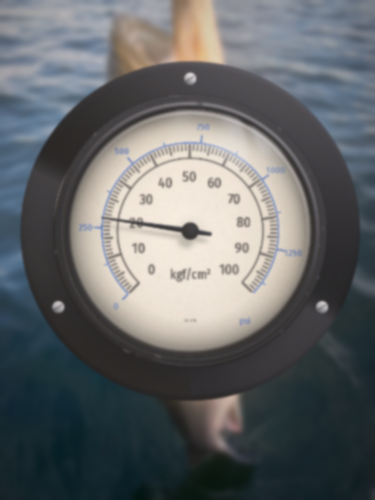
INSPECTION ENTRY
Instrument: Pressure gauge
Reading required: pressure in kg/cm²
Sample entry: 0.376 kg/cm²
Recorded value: 20 kg/cm²
